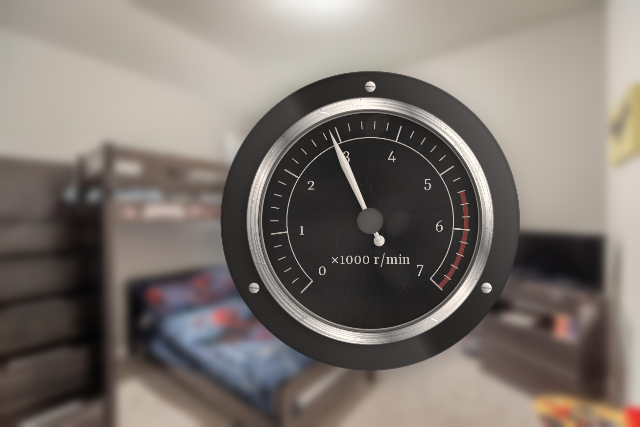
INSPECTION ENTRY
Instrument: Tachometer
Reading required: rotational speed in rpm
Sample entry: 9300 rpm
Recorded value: 2900 rpm
